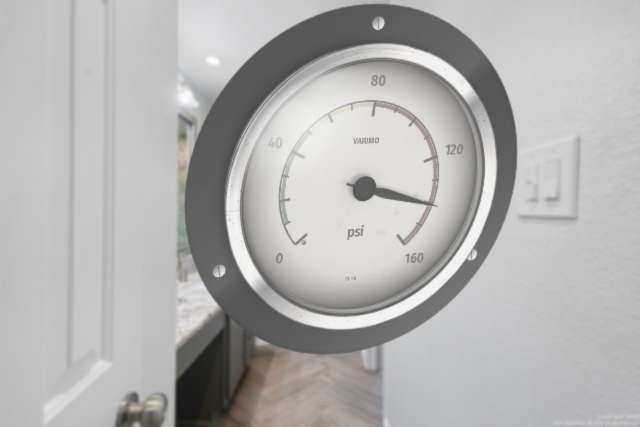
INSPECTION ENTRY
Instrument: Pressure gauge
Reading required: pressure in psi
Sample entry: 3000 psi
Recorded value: 140 psi
